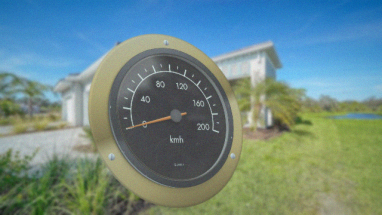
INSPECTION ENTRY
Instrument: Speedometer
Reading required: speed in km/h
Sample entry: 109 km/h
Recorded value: 0 km/h
